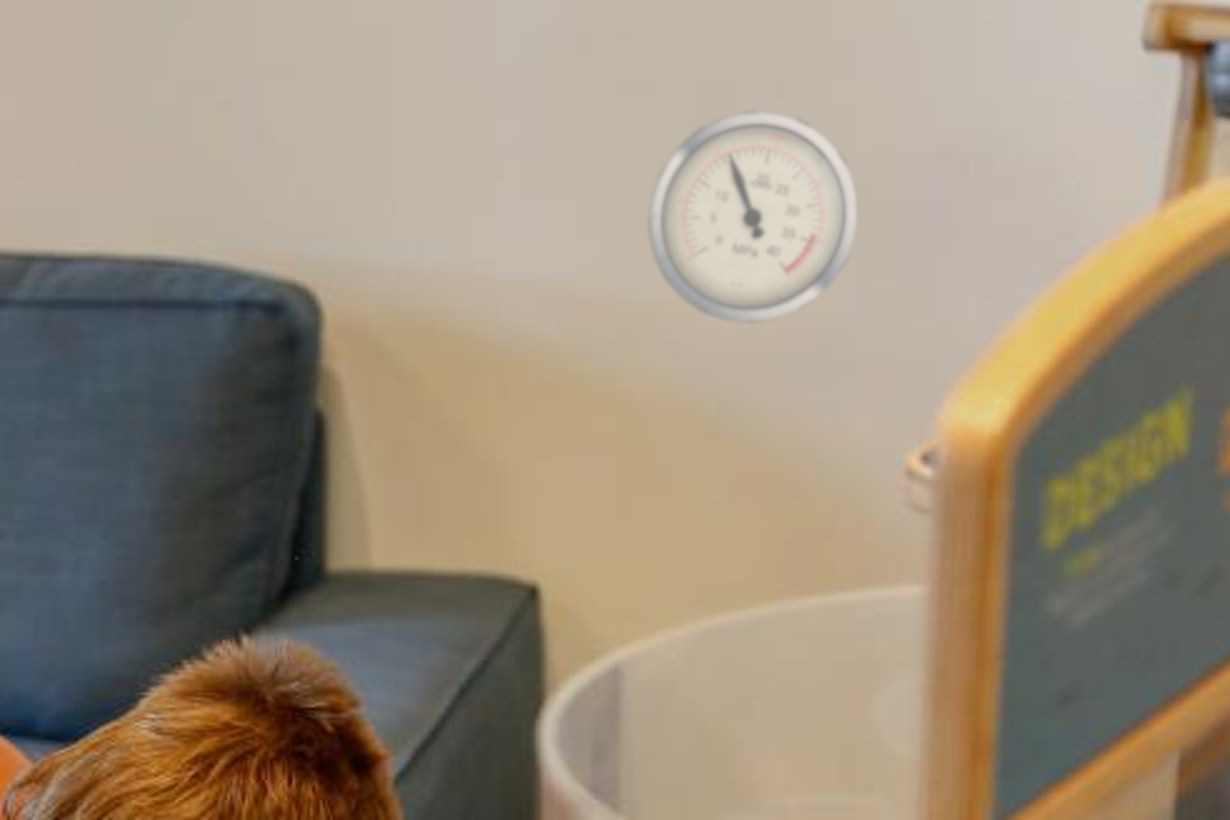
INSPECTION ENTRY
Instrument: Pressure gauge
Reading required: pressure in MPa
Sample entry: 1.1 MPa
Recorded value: 15 MPa
